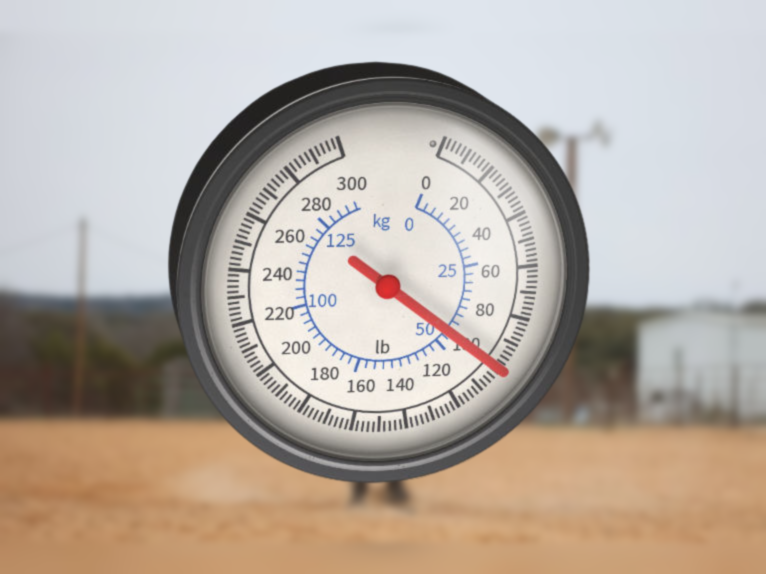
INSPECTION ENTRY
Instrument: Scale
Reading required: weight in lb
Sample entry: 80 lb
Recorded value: 100 lb
